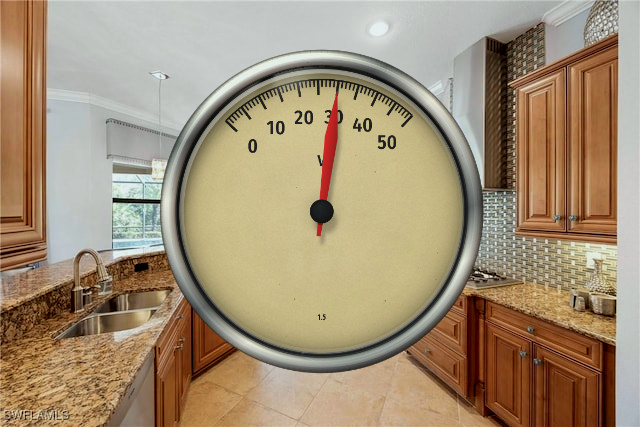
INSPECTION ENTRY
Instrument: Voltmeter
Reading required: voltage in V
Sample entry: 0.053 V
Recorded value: 30 V
